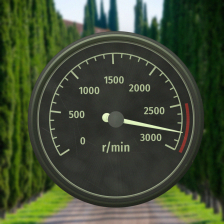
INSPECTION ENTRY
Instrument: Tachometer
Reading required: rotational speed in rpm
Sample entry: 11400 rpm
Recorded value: 2800 rpm
